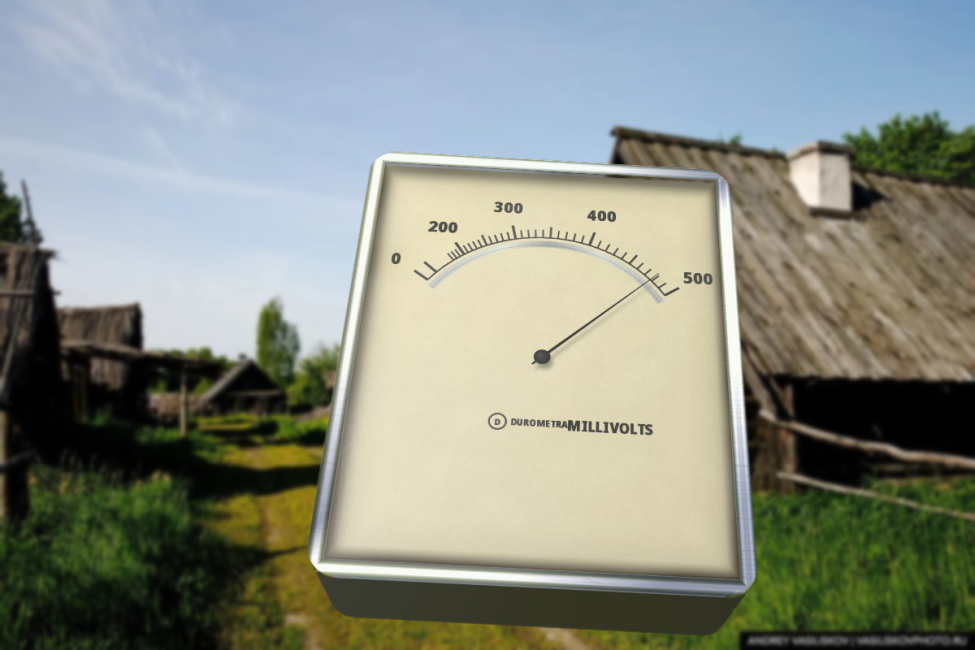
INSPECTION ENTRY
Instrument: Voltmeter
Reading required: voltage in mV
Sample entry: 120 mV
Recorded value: 480 mV
